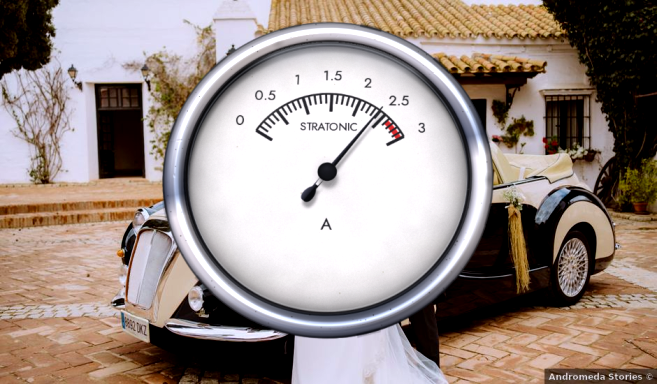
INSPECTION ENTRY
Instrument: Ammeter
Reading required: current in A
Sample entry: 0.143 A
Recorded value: 2.4 A
